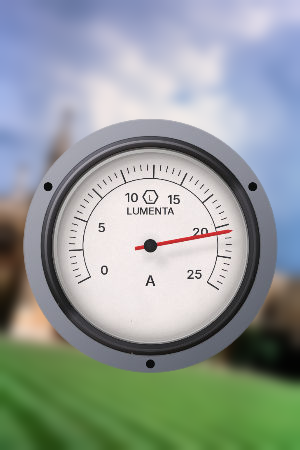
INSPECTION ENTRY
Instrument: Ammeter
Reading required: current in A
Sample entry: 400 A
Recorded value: 20.5 A
